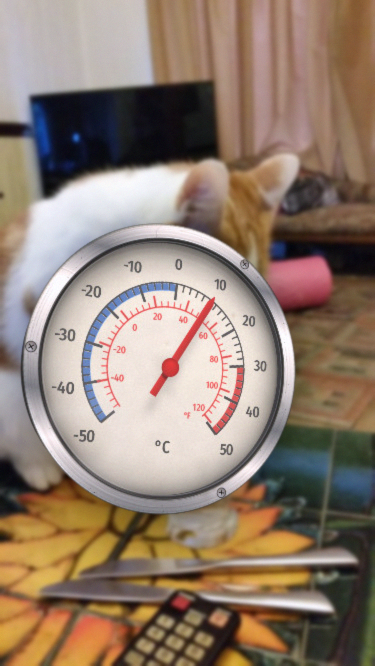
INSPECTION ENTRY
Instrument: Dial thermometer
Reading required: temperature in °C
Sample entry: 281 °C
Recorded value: 10 °C
